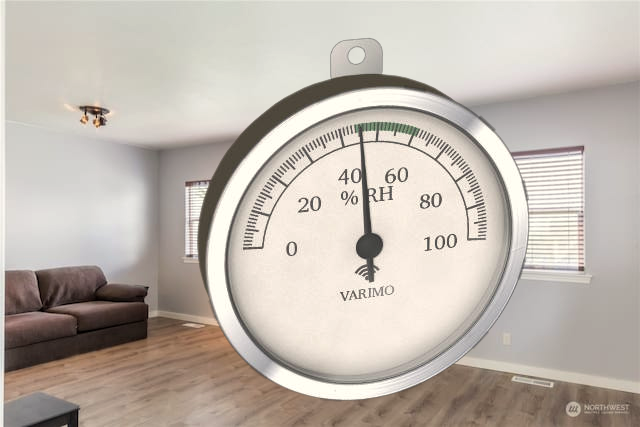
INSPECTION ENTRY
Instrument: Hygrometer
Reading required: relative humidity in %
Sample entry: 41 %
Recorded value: 45 %
